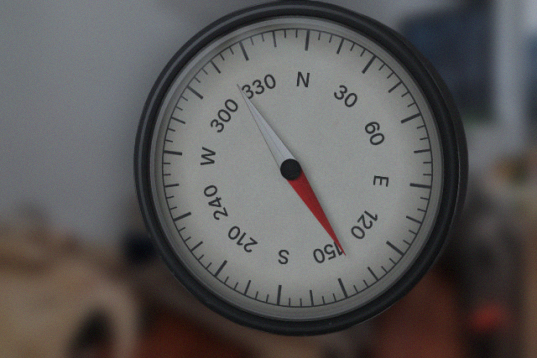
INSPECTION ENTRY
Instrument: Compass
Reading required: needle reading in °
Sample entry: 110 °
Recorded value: 140 °
